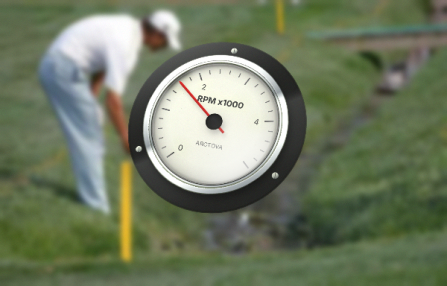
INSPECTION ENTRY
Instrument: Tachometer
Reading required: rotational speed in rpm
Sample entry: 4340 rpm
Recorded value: 1600 rpm
